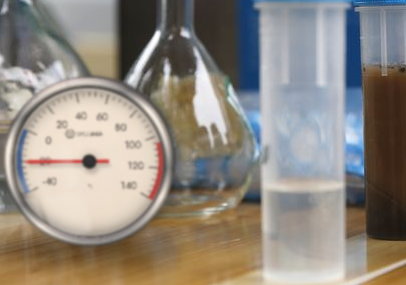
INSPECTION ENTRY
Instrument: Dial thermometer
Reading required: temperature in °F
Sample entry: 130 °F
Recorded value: -20 °F
